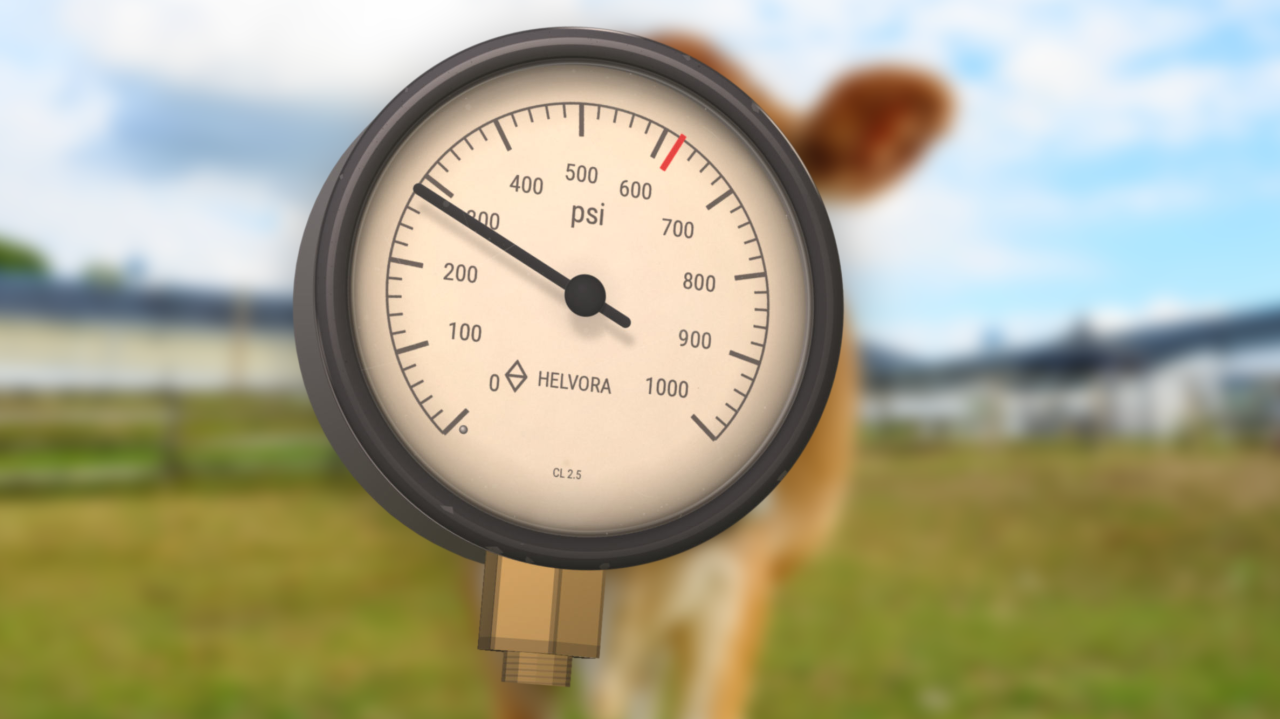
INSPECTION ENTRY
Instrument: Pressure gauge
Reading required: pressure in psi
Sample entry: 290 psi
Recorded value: 280 psi
